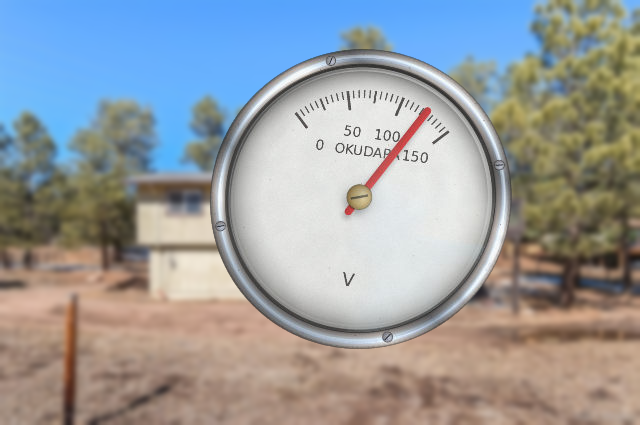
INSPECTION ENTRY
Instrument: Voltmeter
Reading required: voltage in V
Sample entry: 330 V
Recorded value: 125 V
